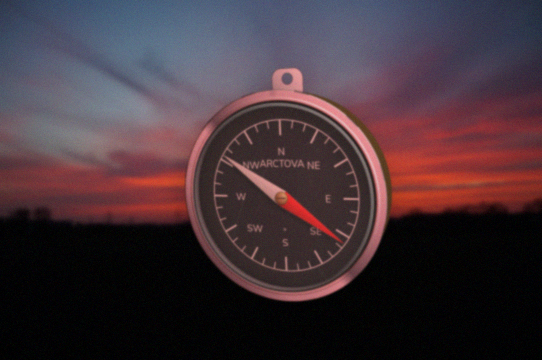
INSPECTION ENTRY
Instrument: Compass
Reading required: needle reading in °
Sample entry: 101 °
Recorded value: 125 °
